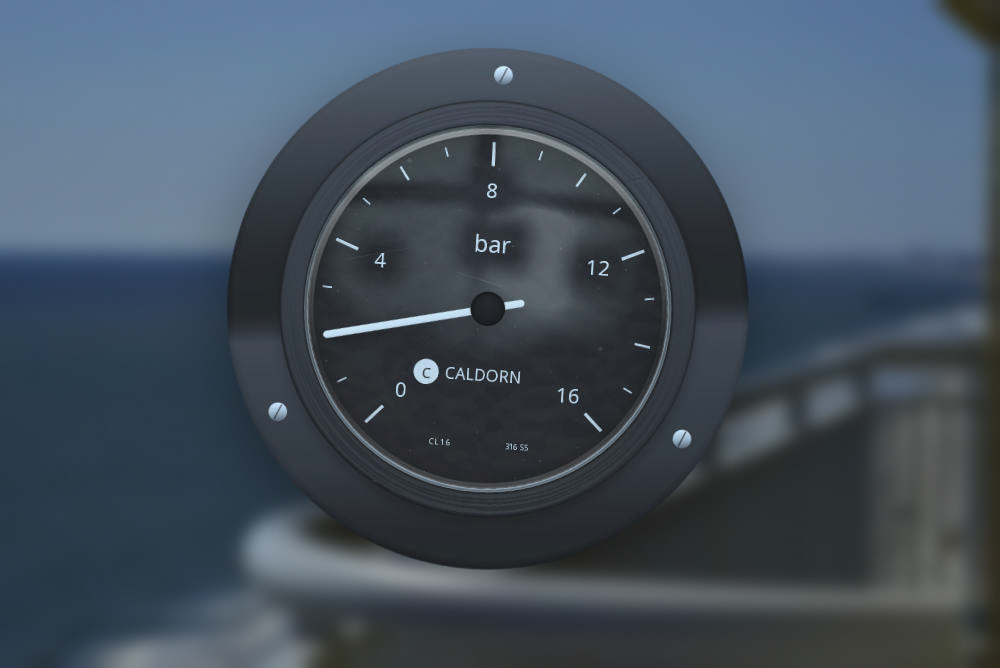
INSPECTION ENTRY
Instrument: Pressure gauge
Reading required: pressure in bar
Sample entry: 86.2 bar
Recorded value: 2 bar
